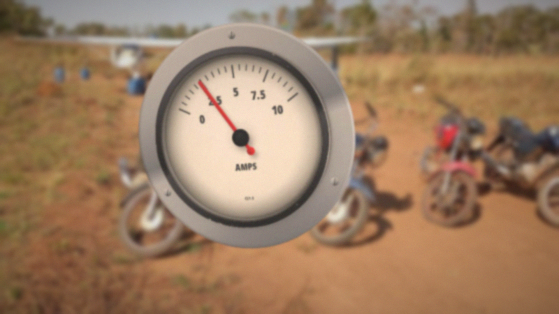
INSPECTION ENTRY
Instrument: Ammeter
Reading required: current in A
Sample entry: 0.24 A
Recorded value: 2.5 A
